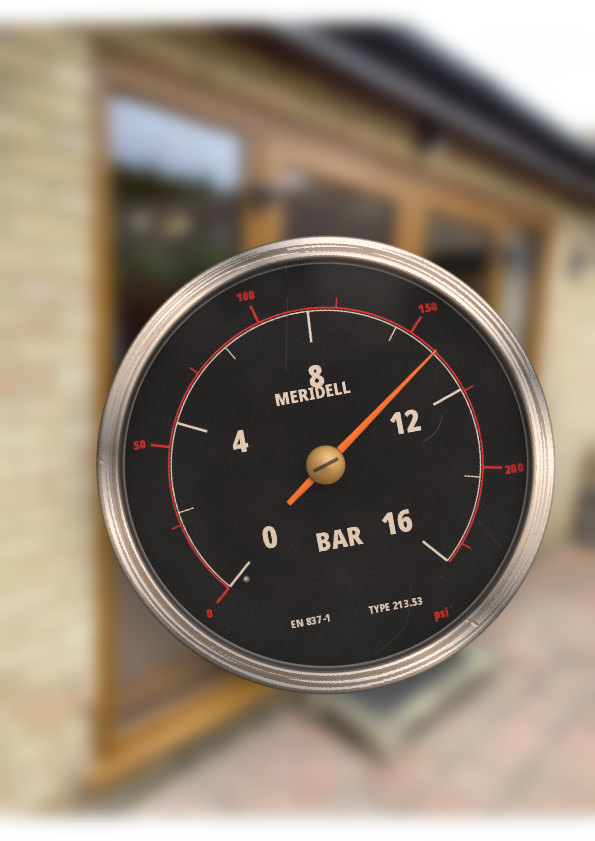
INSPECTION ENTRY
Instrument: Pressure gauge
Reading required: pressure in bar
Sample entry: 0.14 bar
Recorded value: 11 bar
